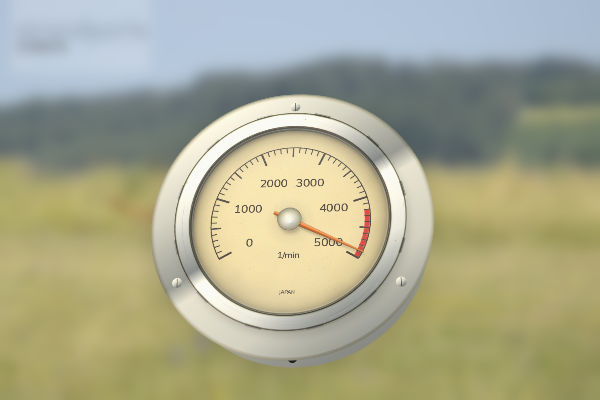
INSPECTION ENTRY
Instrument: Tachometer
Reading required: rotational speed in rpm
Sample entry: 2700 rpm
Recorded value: 4900 rpm
